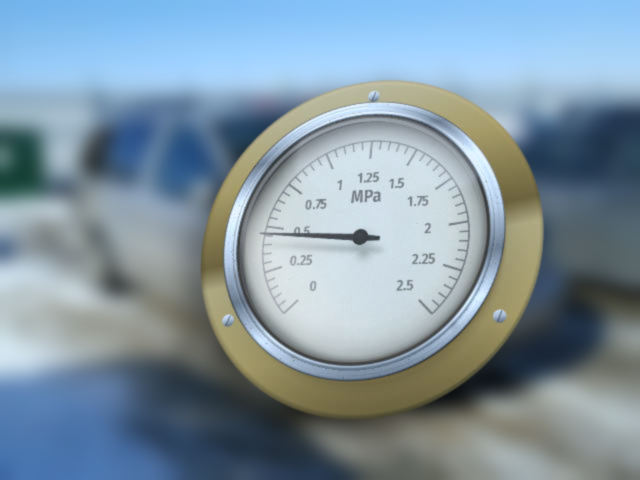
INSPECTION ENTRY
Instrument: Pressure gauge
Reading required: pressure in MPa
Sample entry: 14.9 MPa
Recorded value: 0.45 MPa
